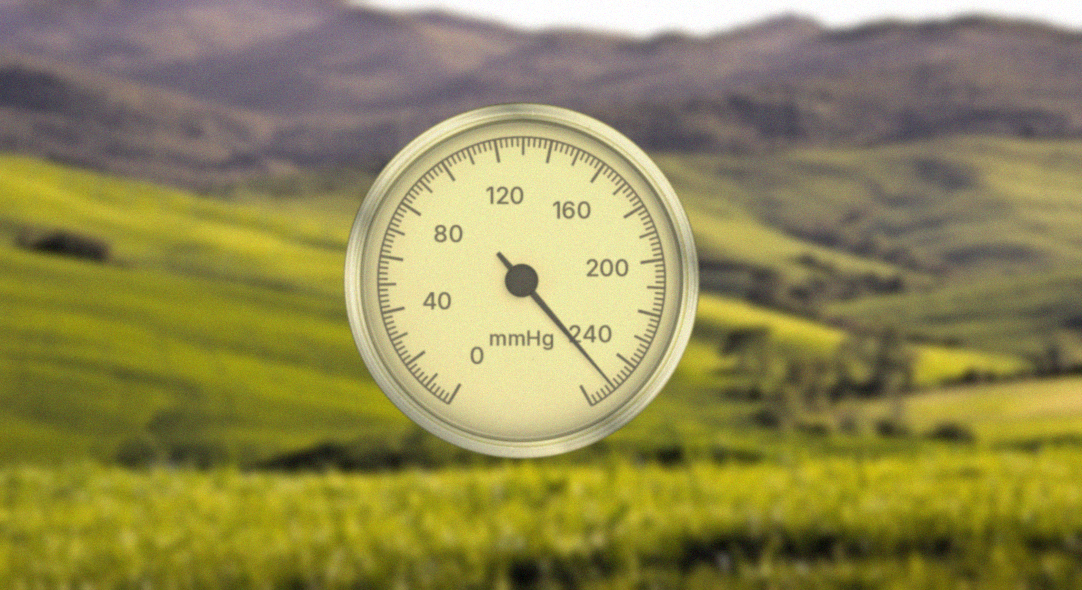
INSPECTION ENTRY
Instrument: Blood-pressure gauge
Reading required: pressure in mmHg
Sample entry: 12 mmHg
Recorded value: 250 mmHg
